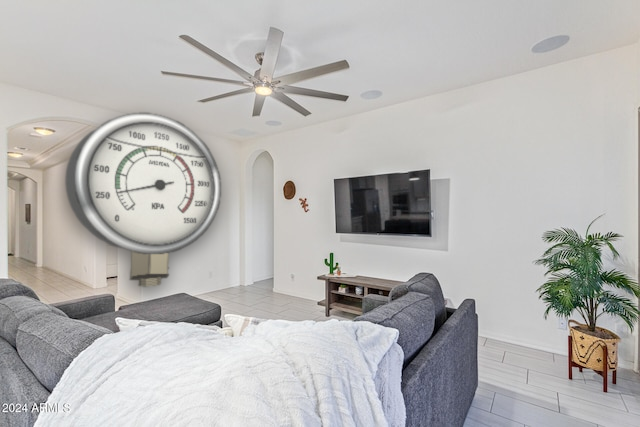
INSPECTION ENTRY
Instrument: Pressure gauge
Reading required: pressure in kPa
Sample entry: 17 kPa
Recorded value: 250 kPa
